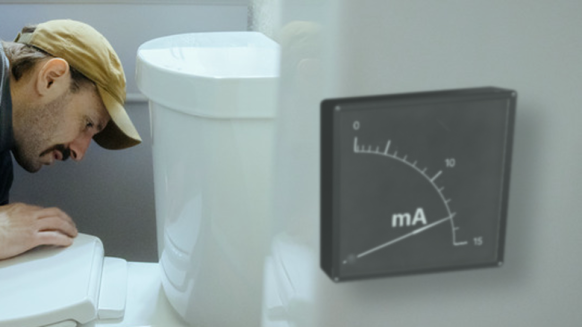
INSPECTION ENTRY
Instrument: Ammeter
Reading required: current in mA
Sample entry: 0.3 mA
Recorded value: 13 mA
